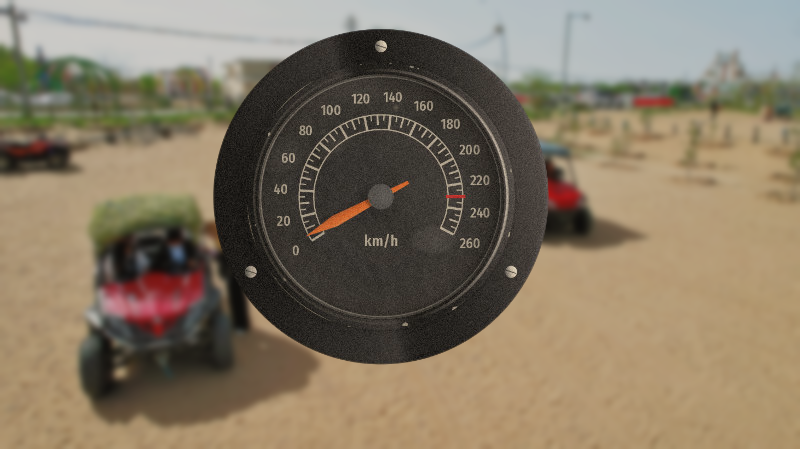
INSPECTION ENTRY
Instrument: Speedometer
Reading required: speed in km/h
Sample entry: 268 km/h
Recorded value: 5 km/h
